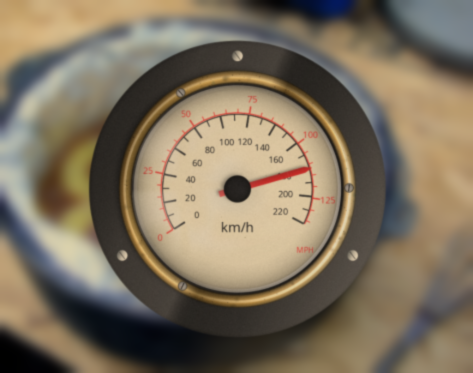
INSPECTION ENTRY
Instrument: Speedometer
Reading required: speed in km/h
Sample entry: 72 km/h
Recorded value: 180 km/h
